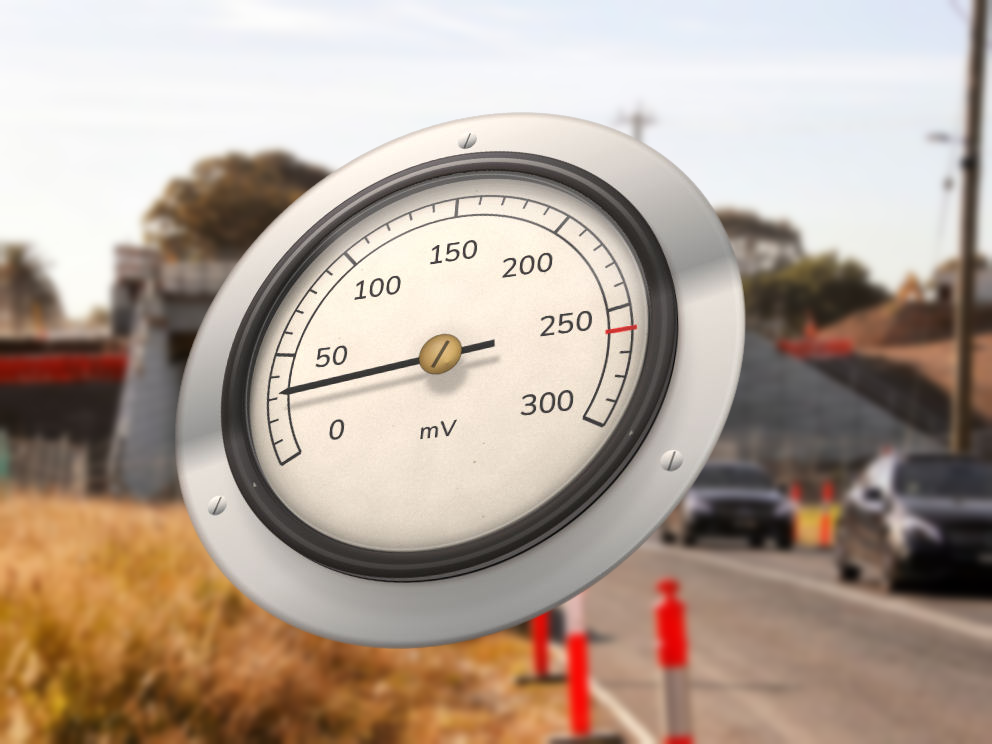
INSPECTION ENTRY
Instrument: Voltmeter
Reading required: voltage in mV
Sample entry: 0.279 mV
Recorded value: 30 mV
